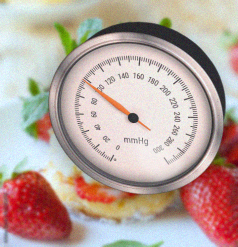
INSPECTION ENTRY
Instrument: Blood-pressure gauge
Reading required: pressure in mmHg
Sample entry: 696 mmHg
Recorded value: 100 mmHg
